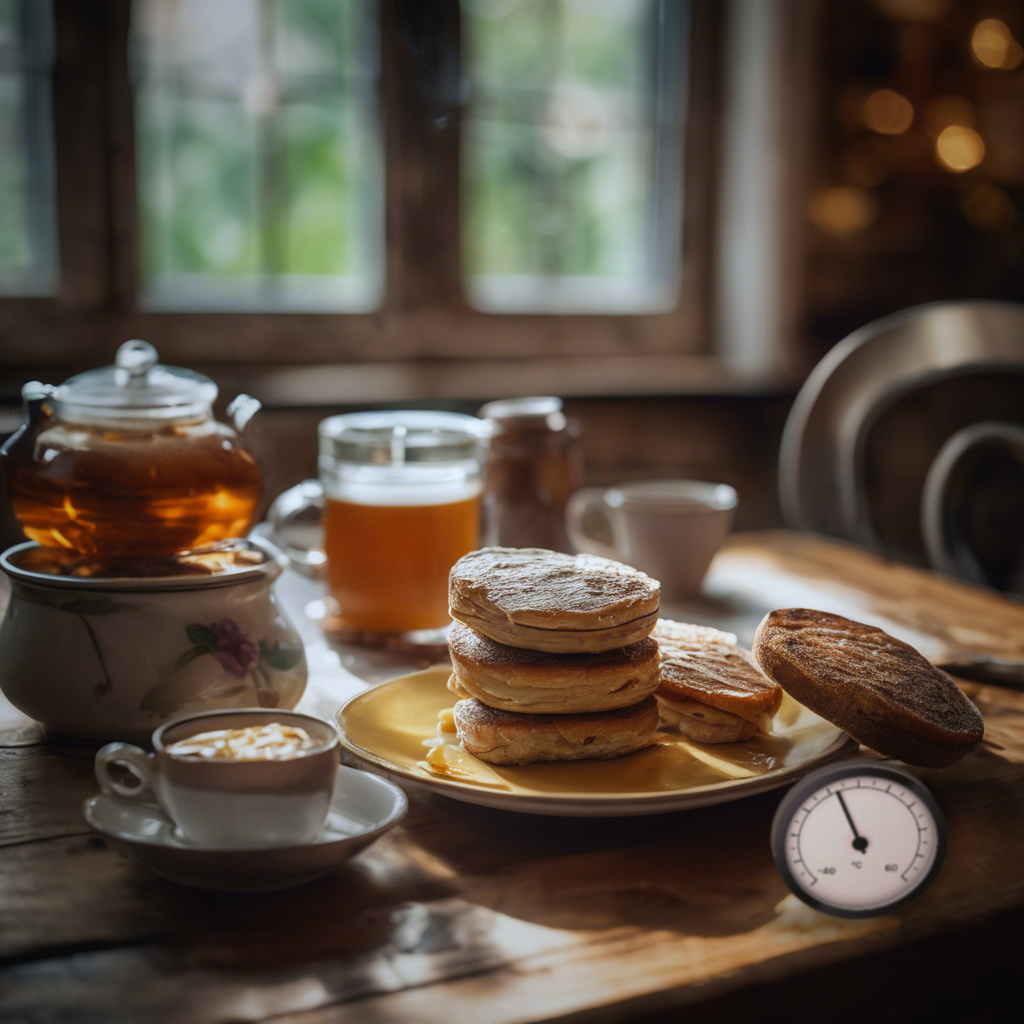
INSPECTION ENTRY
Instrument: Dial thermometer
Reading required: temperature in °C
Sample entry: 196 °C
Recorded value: 2.5 °C
